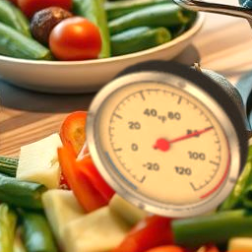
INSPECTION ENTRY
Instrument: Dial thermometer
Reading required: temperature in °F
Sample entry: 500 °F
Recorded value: 80 °F
